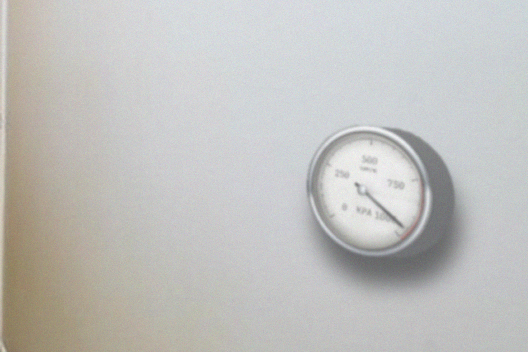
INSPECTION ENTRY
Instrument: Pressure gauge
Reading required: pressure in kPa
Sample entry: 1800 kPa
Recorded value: 950 kPa
